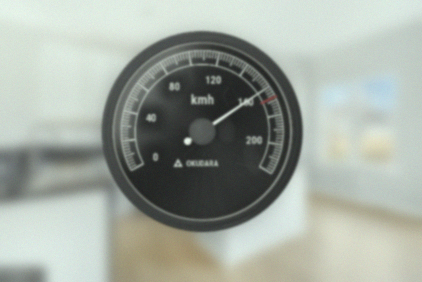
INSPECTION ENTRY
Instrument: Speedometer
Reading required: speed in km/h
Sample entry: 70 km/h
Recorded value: 160 km/h
